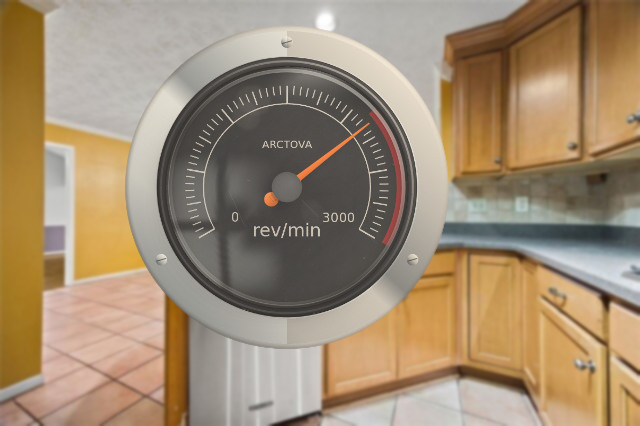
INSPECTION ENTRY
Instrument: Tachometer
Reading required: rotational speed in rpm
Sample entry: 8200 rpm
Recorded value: 2150 rpm
